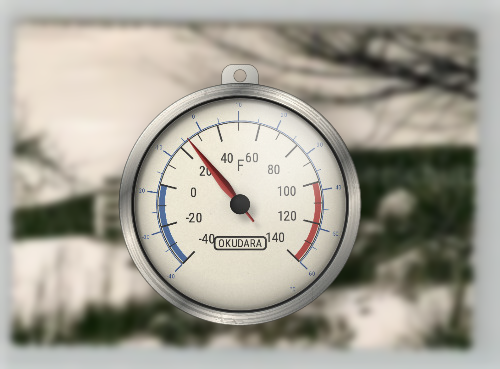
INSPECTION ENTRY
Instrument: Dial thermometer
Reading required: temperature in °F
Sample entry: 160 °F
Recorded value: 25 °F
